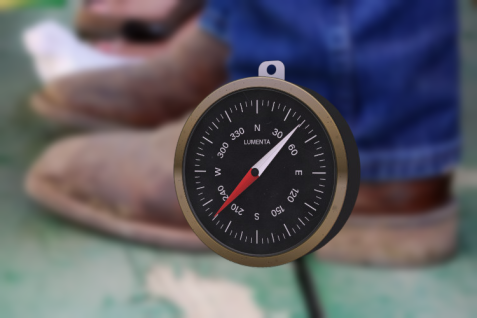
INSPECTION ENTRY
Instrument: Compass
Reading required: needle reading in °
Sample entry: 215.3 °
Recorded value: 225 °
